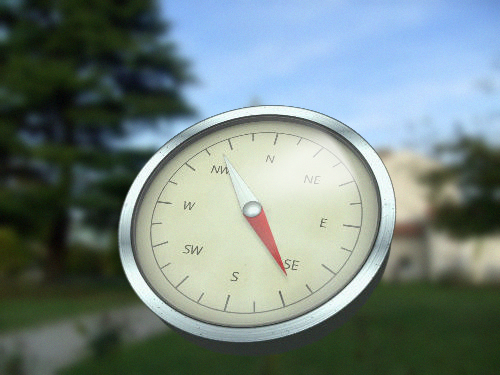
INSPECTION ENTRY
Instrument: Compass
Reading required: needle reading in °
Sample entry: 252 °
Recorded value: 142.5 °
